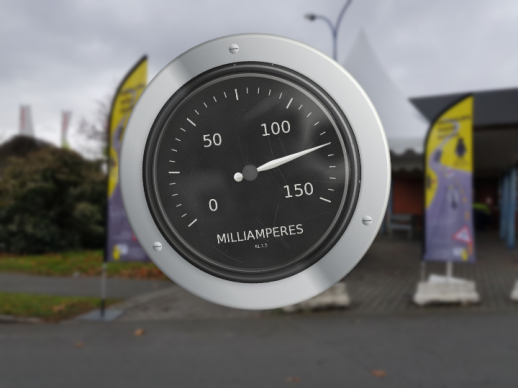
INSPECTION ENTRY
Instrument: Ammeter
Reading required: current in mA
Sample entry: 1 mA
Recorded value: 125 mA
